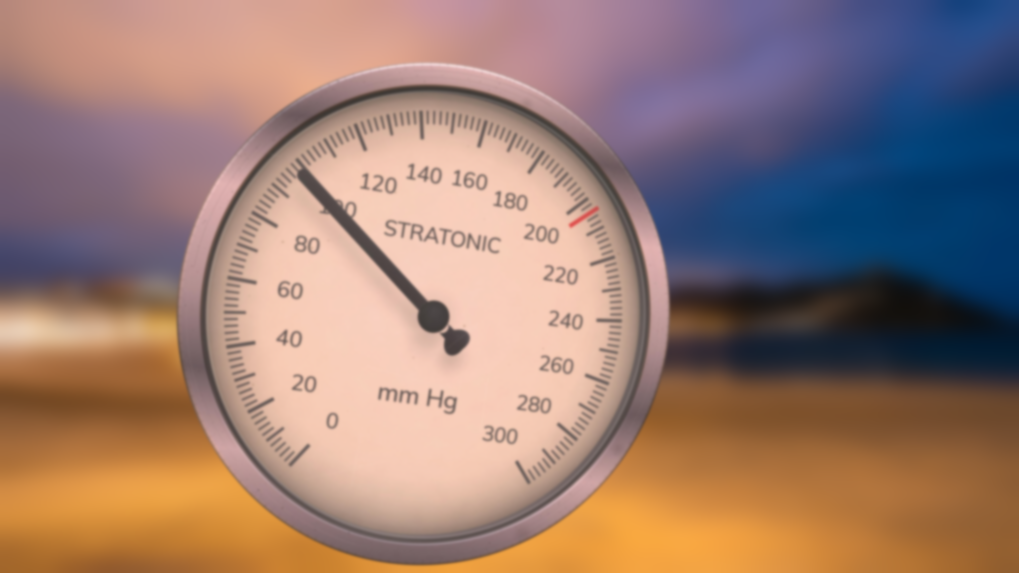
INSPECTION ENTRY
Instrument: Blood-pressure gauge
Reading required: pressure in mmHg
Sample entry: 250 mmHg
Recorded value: 98 mmHg
